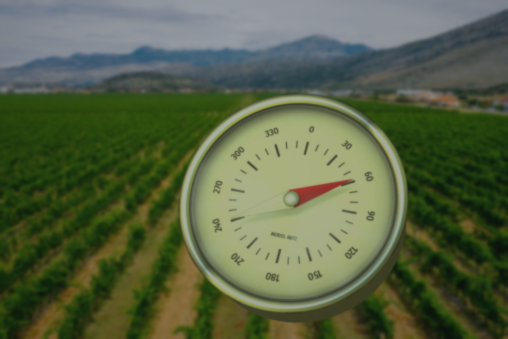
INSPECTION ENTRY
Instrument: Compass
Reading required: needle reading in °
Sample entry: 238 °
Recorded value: 60 °
